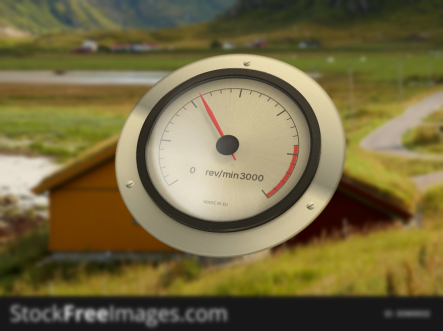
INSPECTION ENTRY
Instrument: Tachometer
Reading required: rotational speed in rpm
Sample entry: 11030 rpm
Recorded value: 1100 rpm
